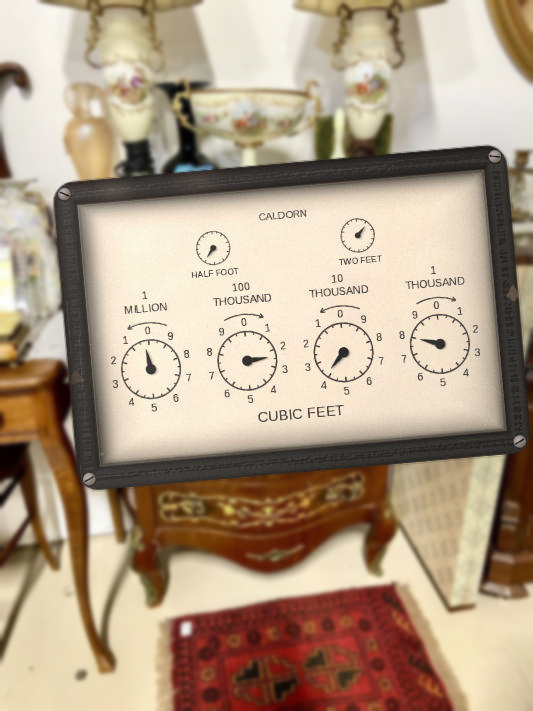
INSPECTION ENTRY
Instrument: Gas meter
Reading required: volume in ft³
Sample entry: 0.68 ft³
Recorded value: 23800 ft³
